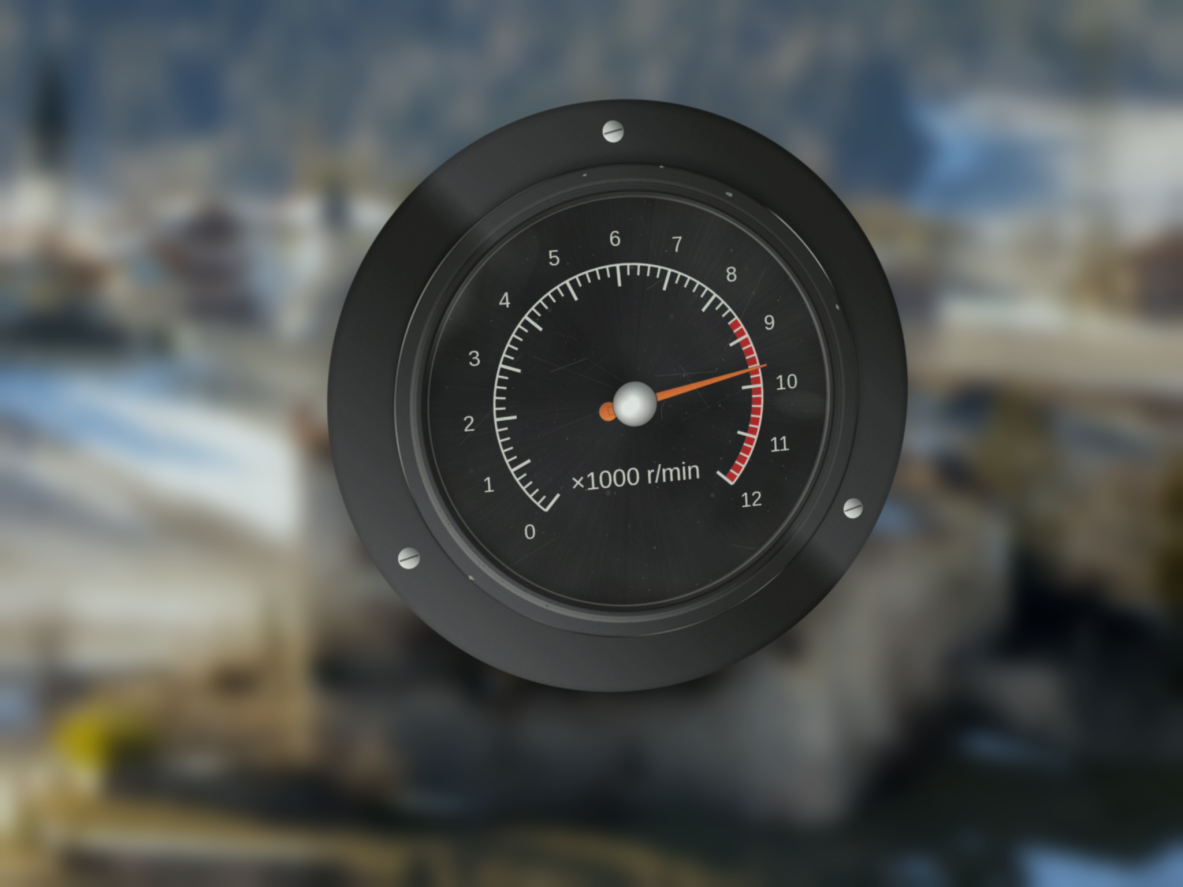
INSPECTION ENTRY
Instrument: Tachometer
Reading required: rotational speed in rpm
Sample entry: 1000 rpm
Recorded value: 9600 rpm
